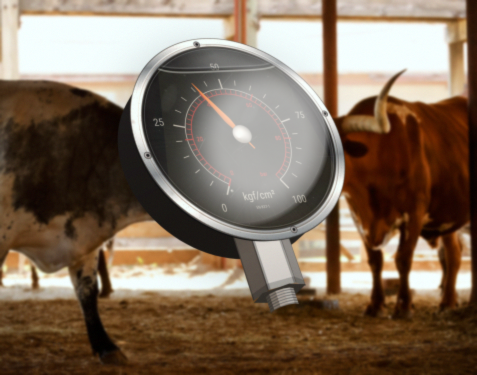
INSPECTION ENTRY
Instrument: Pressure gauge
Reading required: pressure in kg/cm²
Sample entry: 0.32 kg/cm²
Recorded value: 40 kg/cm²
